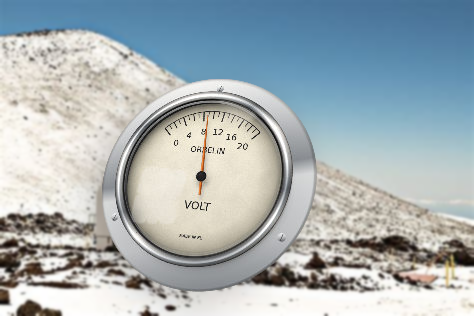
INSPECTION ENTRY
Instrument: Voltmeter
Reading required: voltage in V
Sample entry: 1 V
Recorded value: 9 V
